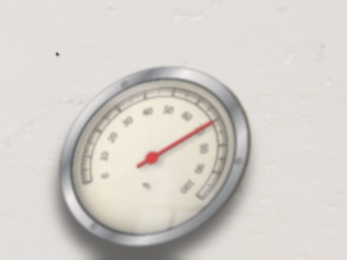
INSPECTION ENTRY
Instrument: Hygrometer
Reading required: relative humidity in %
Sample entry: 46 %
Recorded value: 70 %
